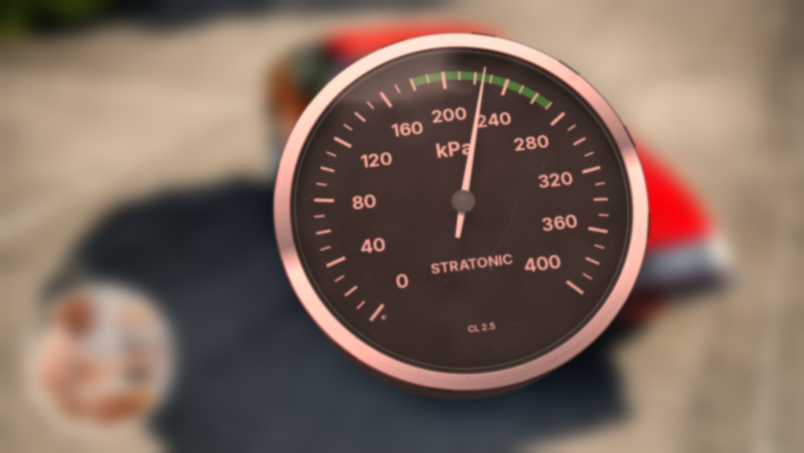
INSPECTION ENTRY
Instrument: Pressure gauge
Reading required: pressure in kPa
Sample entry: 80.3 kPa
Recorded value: 225 kPa
